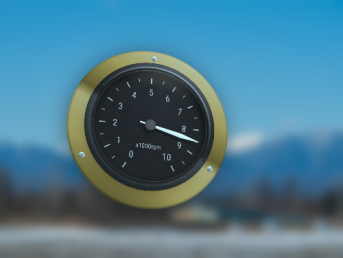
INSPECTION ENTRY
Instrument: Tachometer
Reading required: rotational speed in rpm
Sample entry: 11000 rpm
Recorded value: 8500 rpm
